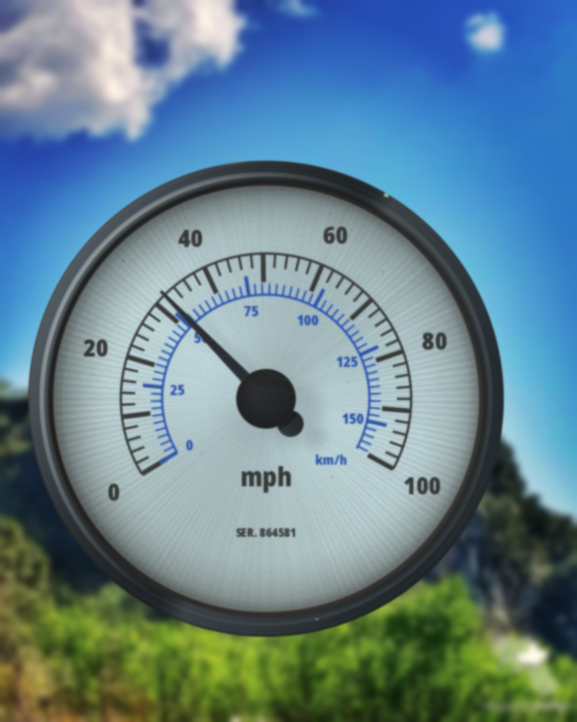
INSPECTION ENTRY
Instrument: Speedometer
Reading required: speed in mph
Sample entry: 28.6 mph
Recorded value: 32 mph
